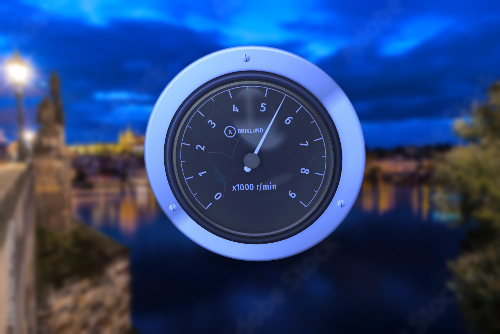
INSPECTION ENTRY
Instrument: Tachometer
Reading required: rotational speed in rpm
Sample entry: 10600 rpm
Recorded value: 5500 rpm
